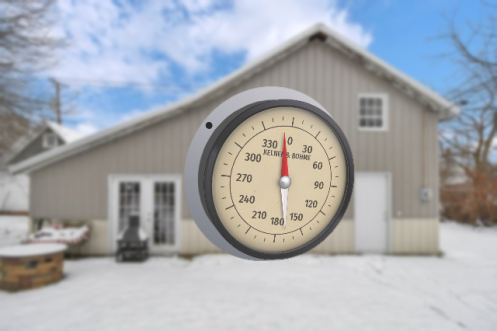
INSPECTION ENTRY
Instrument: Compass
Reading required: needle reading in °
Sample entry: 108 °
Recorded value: 350 °
